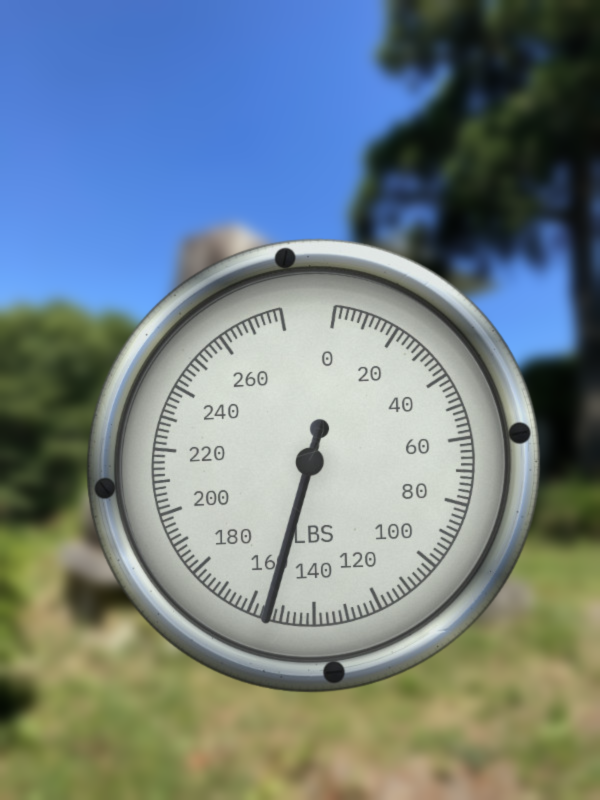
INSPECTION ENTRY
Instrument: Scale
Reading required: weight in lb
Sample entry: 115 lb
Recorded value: 154 lb
